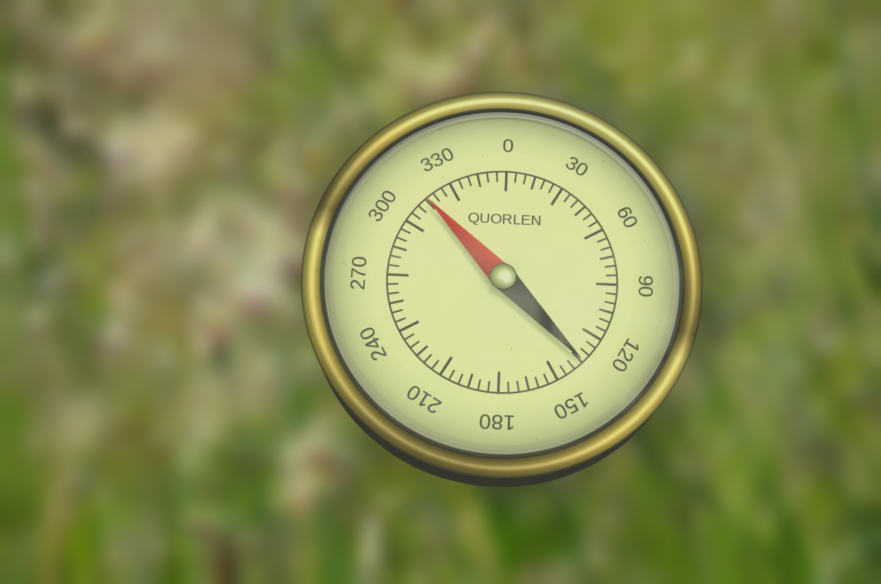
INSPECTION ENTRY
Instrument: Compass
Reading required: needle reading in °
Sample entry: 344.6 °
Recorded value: 315 °
